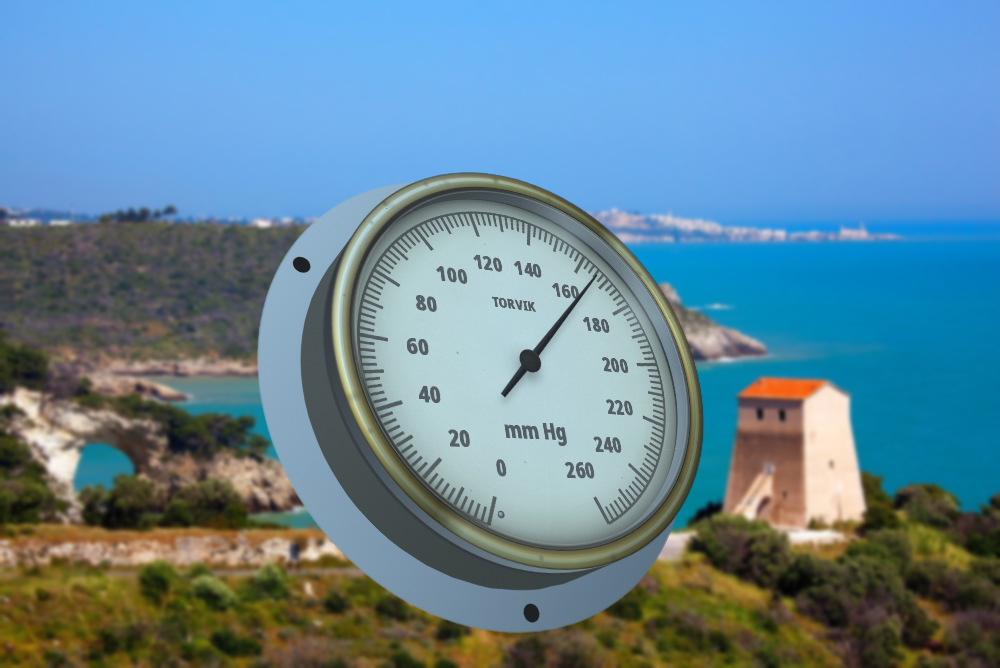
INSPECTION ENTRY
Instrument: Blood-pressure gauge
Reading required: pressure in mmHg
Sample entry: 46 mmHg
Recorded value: 166 mmHg
